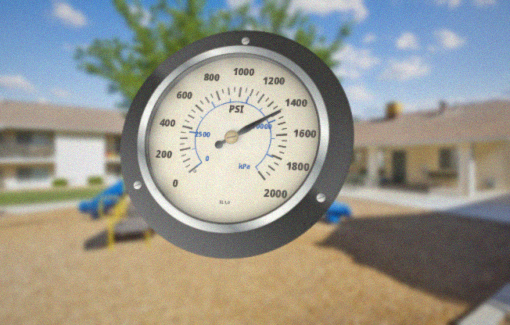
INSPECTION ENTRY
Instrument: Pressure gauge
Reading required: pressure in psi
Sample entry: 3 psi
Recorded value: 1400 psi
